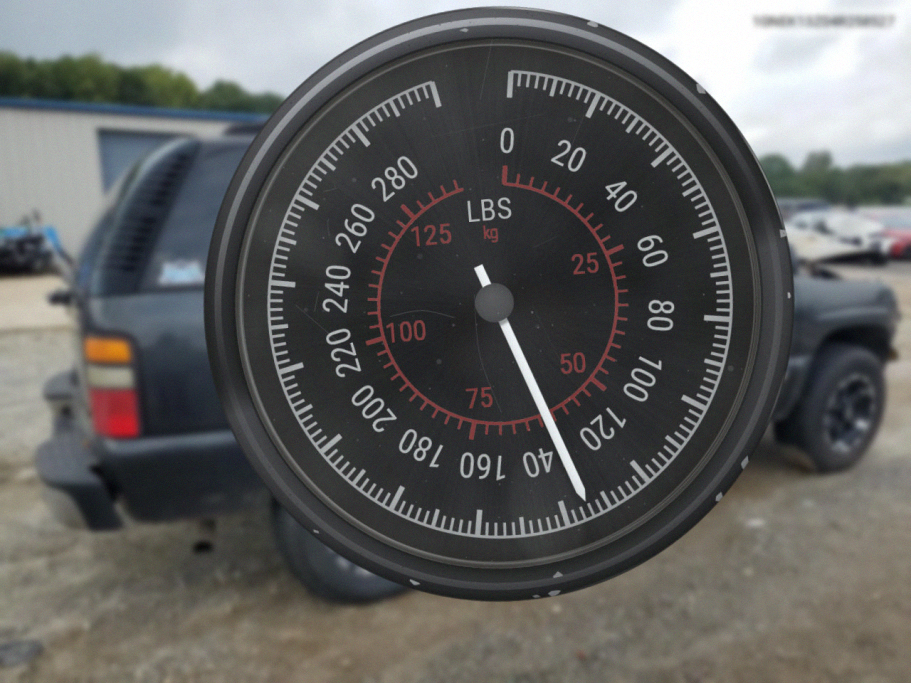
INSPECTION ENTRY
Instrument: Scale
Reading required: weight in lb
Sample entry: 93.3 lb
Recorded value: 134 lb
